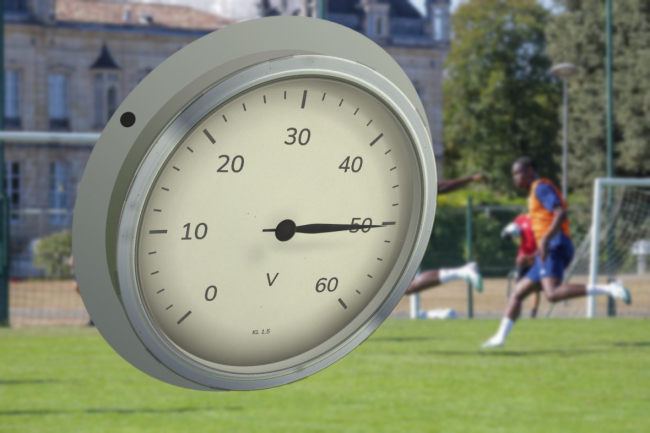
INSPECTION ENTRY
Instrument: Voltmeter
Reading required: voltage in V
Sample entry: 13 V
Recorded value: 50 V
